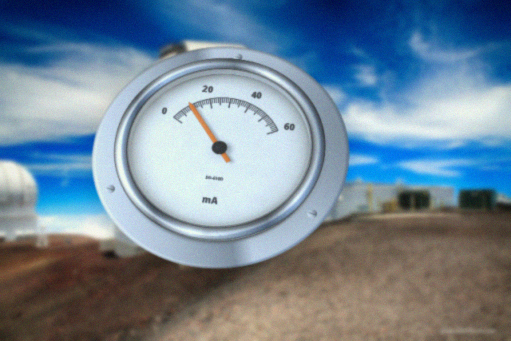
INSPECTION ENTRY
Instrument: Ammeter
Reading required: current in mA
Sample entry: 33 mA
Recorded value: 10 mA
